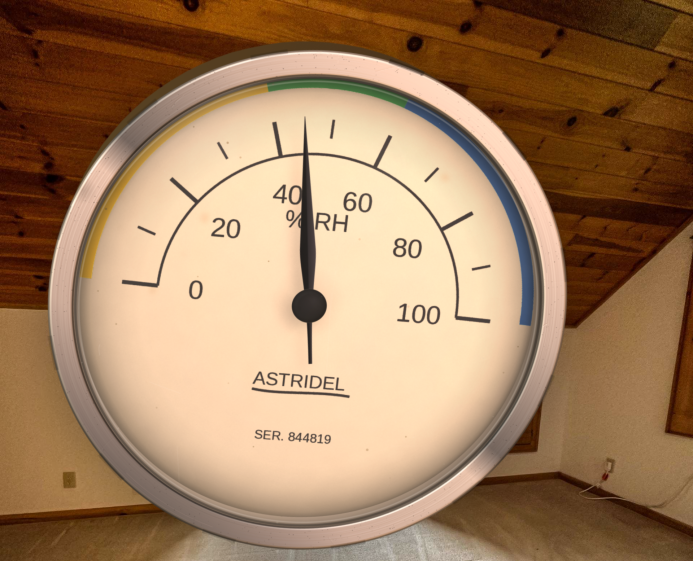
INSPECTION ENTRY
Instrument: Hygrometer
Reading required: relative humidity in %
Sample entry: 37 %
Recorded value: 45 %
